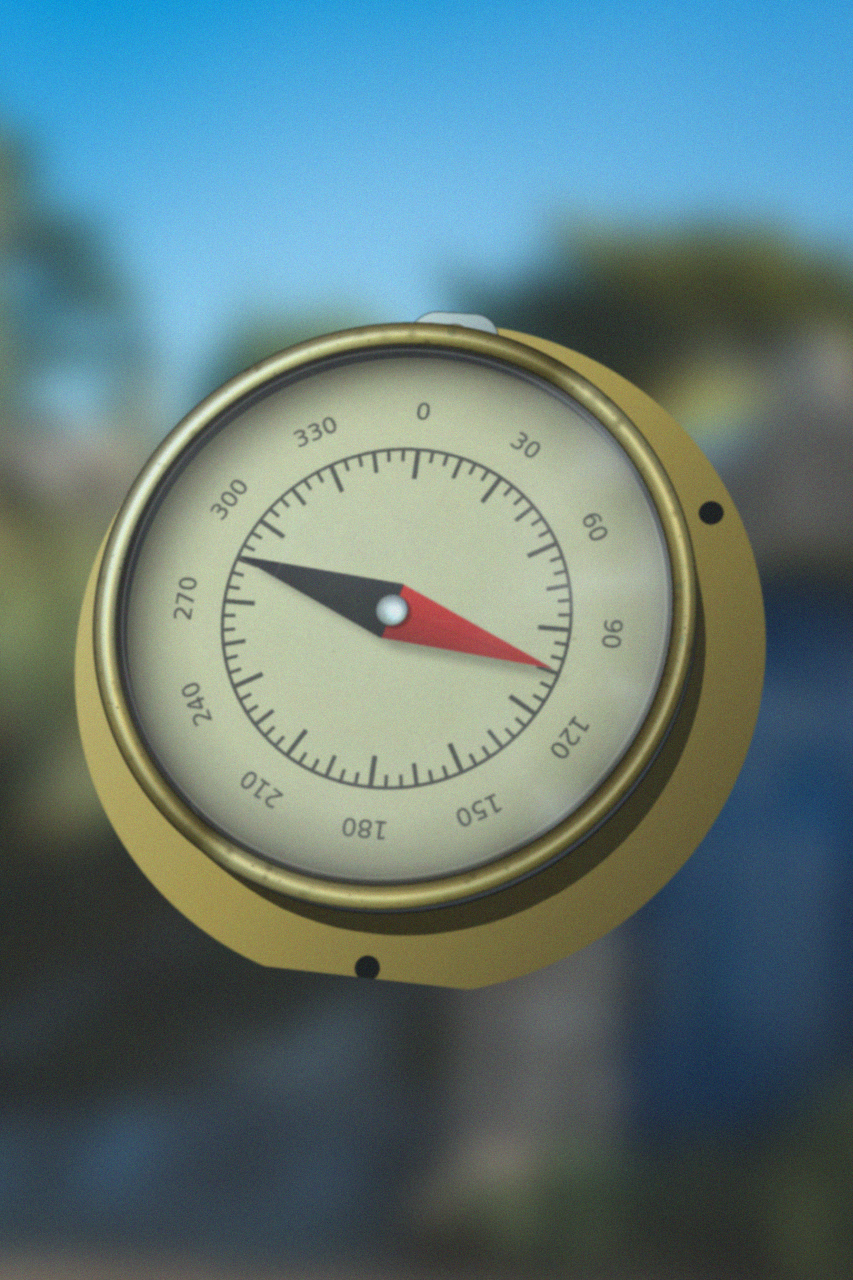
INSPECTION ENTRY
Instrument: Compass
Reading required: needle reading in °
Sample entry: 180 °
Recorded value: 105 °
